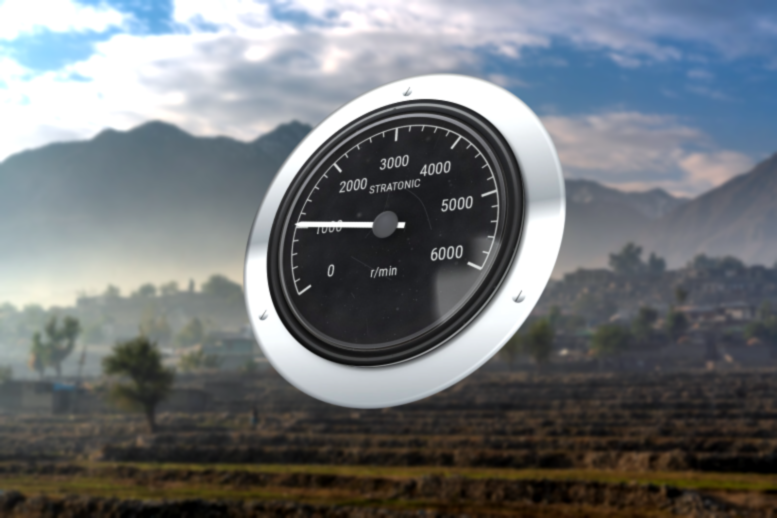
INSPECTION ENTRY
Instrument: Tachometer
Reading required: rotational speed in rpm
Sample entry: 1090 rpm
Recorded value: 1000 rpm
